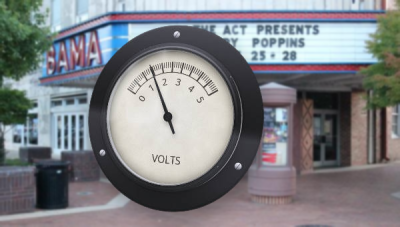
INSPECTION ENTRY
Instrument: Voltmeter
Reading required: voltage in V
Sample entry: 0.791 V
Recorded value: 1.5 V
